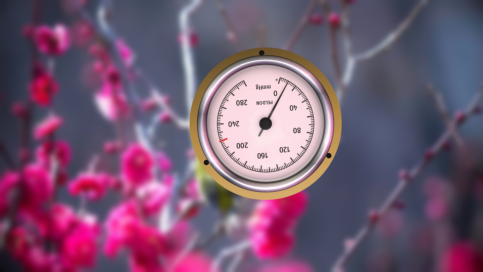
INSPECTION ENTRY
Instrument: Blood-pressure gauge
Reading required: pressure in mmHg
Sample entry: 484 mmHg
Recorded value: 10 mmHg
